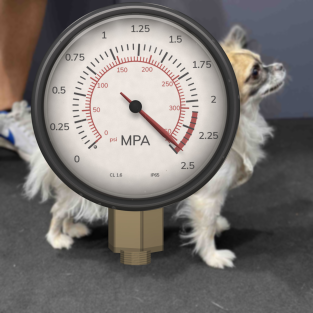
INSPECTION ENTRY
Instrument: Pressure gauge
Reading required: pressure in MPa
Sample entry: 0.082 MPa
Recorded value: 2.45 MPa
